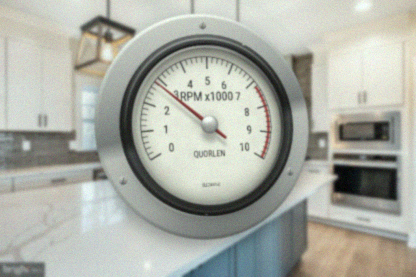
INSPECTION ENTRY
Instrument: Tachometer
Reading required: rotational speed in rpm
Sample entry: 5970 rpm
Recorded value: 2800 rpm
